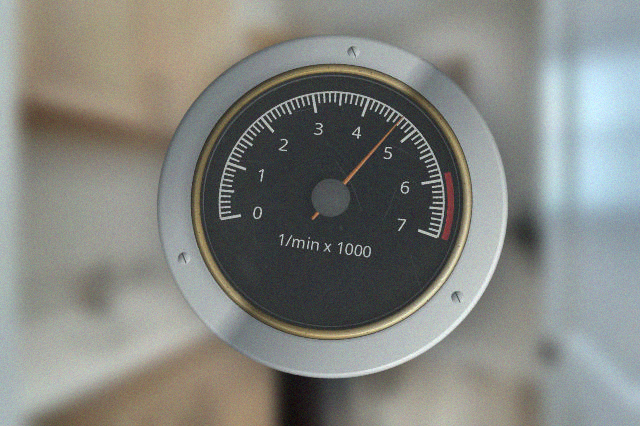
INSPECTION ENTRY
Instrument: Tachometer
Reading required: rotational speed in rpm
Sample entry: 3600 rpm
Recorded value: 4700 rpm
